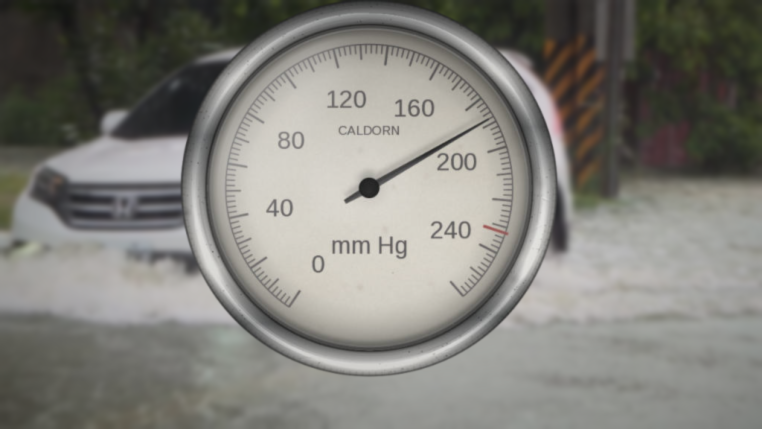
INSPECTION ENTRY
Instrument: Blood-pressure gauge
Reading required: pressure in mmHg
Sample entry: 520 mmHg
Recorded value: 188 mmHg
